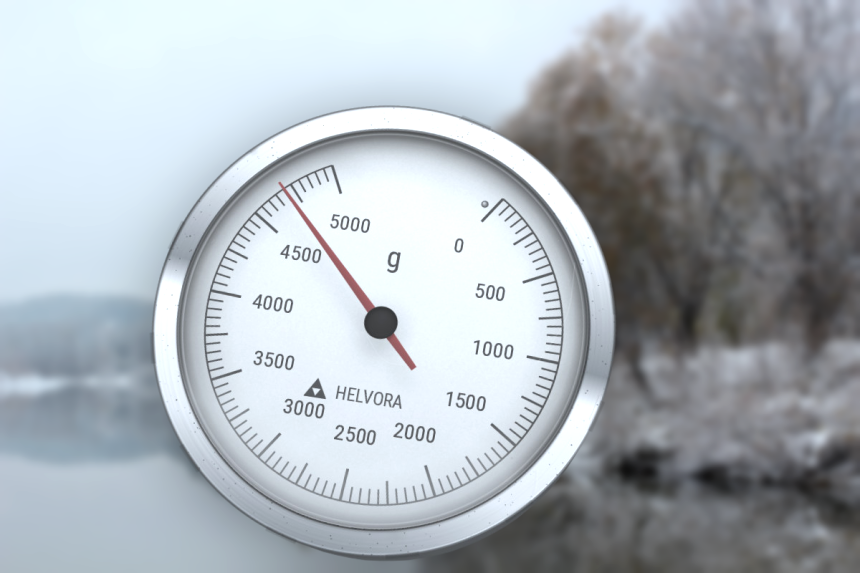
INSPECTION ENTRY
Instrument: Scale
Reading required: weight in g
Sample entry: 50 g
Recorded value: 4700 g
